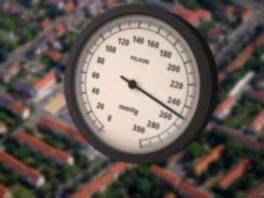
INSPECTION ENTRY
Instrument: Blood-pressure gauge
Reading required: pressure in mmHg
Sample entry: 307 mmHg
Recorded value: 250 mmHg
